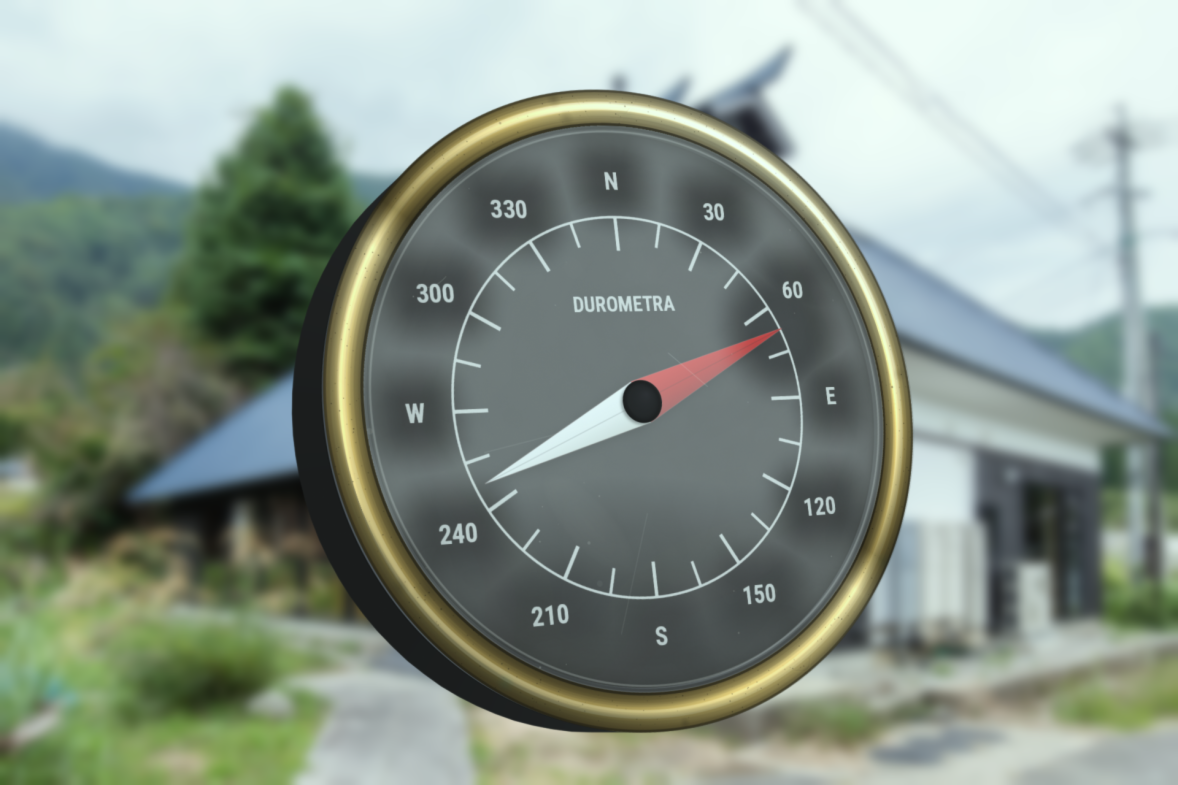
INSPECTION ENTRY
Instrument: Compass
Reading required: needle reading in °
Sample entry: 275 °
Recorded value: 67.5 °
